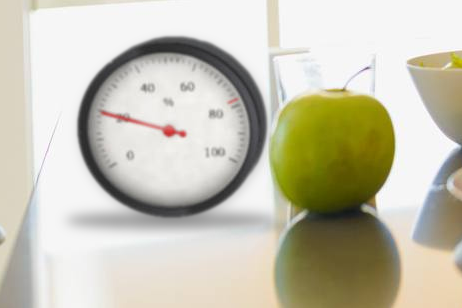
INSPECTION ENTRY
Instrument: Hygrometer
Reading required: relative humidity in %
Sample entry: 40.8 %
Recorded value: 20 %
